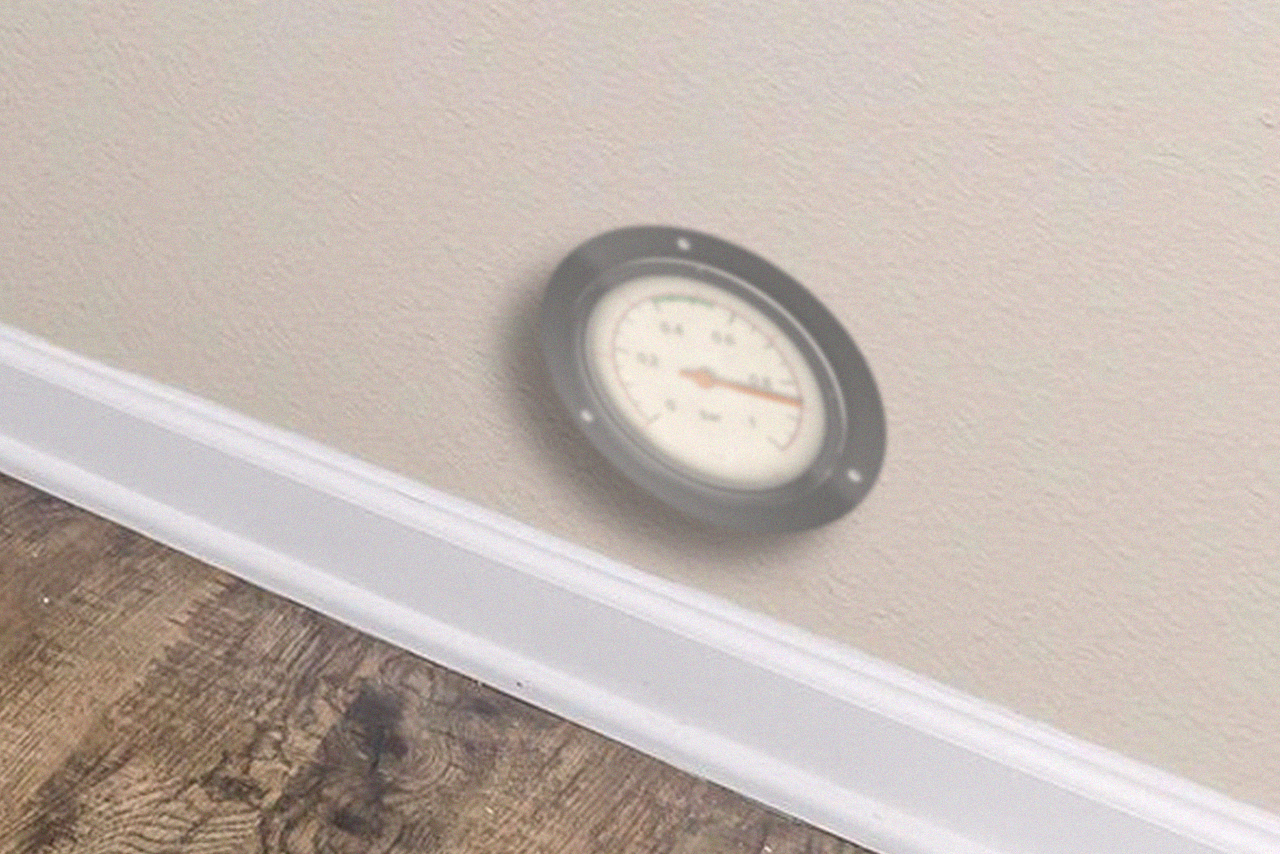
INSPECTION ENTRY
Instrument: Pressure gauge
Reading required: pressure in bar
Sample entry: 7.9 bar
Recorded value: 0.85 bar
